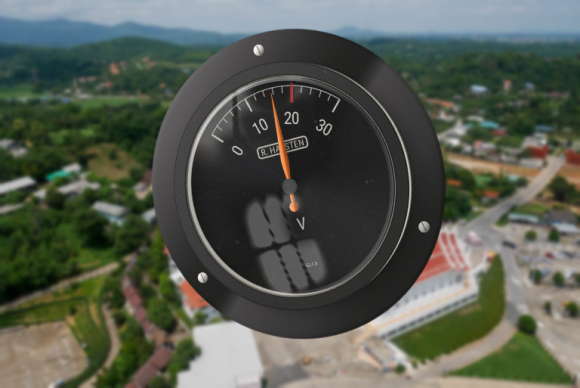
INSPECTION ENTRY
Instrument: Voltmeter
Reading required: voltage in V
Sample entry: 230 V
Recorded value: 16 V
